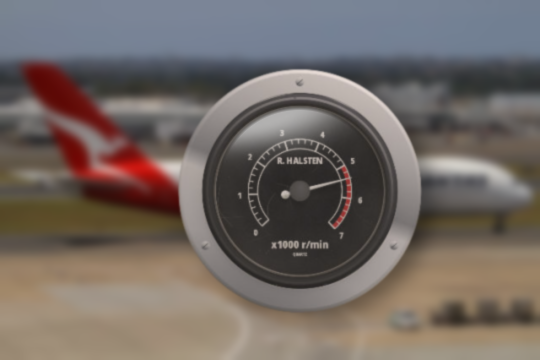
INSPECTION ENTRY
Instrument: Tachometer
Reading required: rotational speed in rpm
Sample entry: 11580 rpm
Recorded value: 5400 rpm
